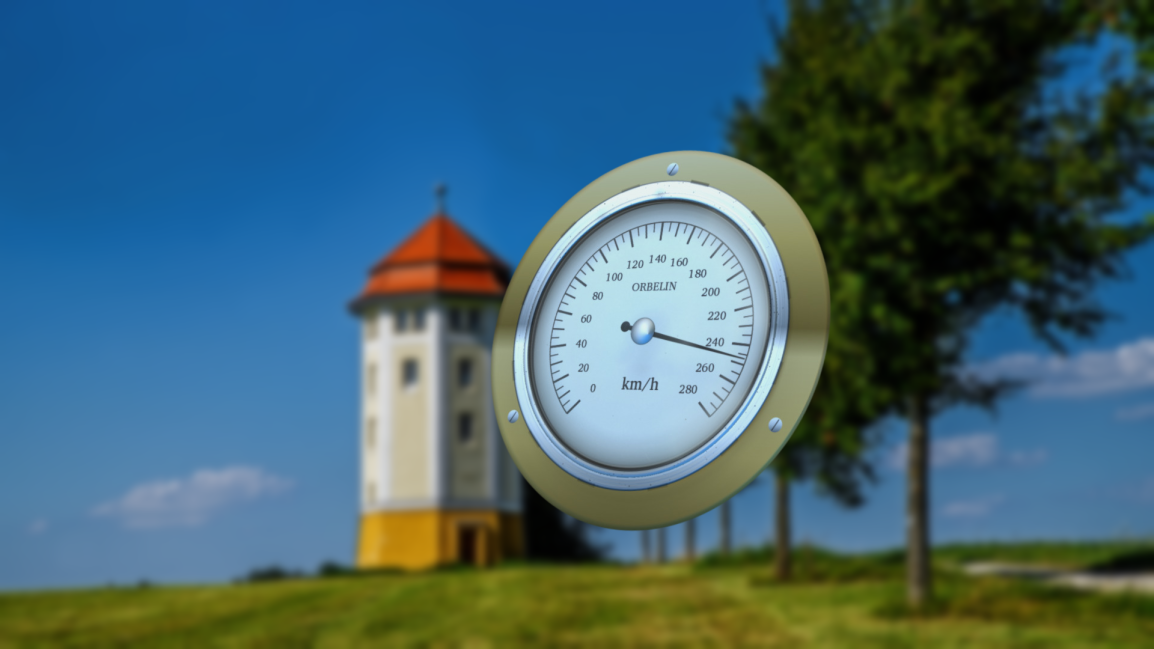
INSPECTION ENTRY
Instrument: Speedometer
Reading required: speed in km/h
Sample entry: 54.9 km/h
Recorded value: 247.5 km/h
